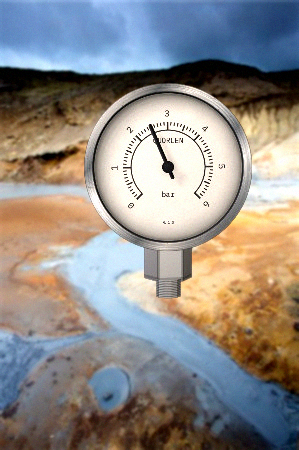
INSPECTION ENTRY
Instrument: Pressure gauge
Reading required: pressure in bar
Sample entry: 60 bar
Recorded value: 2.5 bar
